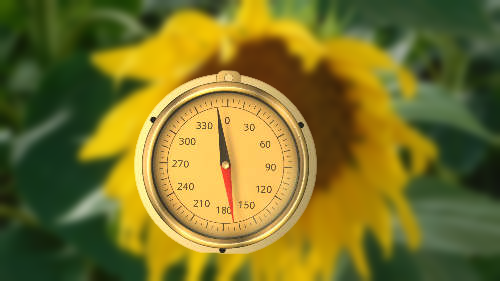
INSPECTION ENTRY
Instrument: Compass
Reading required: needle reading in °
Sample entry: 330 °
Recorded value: 170 °
